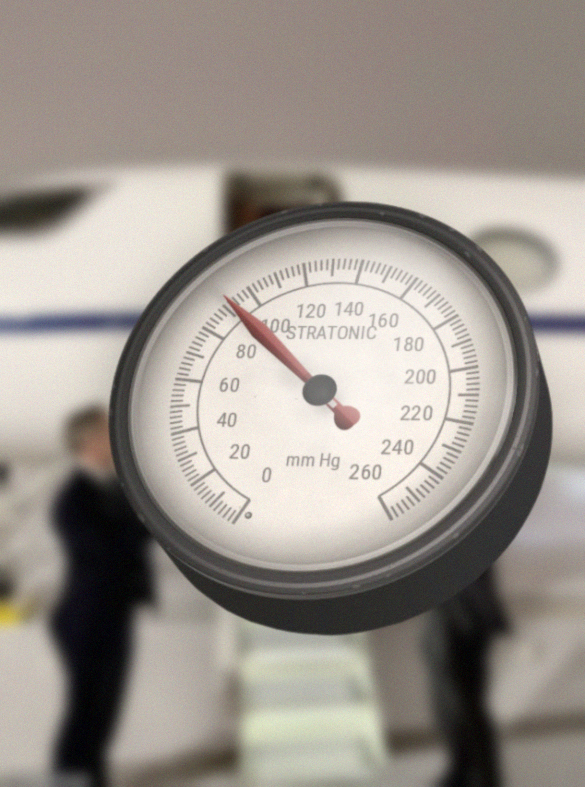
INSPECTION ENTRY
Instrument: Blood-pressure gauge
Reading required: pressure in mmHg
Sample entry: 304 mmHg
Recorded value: 92 mmHg
